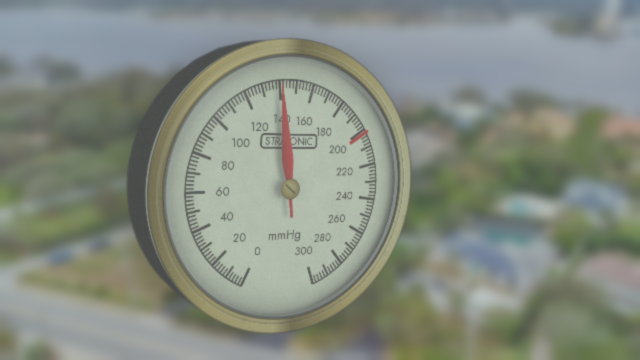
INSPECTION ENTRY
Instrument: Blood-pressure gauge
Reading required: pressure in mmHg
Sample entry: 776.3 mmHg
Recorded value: 140 mmHg
